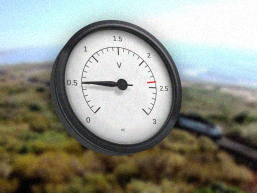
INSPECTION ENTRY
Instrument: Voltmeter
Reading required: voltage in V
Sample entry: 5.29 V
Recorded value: 0.5 V
